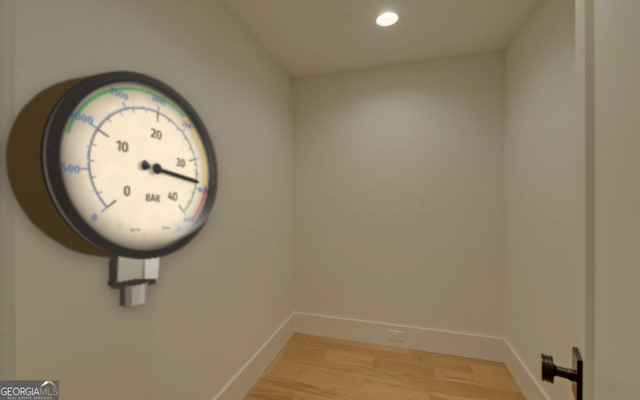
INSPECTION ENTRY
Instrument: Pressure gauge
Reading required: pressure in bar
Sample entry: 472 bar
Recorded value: 34 bar
